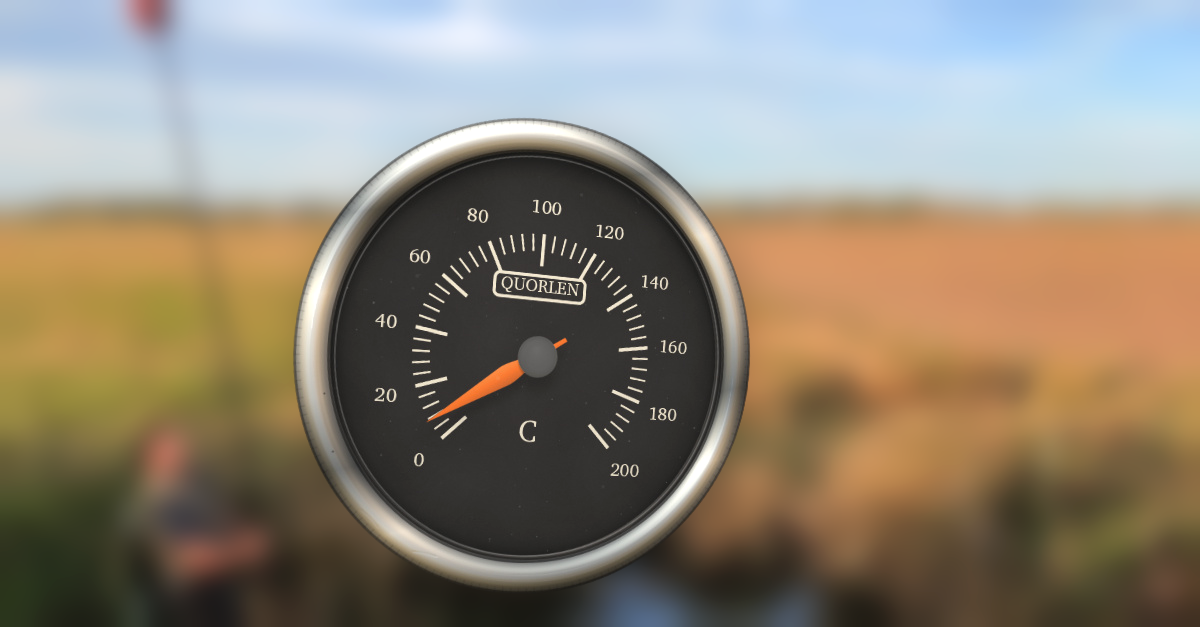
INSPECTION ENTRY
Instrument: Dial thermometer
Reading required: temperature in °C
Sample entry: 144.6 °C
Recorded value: 8 °C
